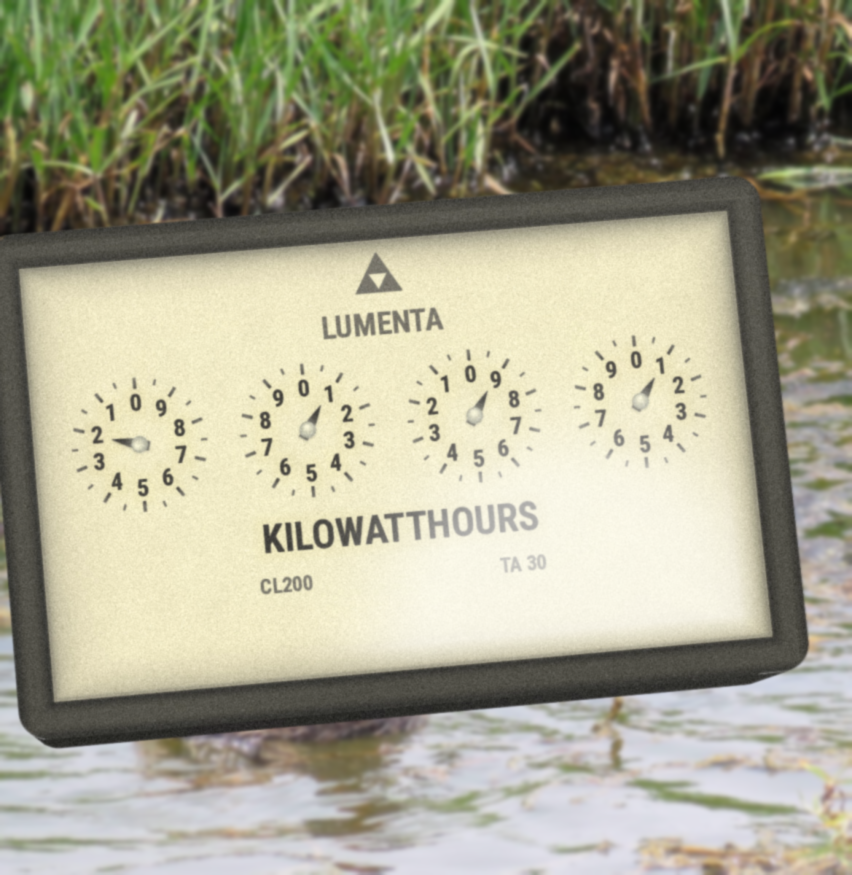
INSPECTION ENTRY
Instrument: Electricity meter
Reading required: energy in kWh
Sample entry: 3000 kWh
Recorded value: 2091 kWh
